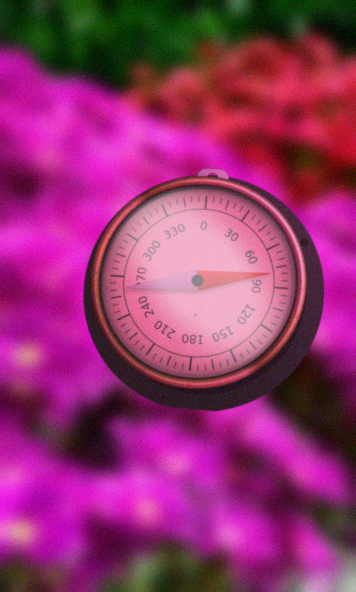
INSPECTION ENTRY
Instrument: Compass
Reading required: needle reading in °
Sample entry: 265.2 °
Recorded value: 80 °
